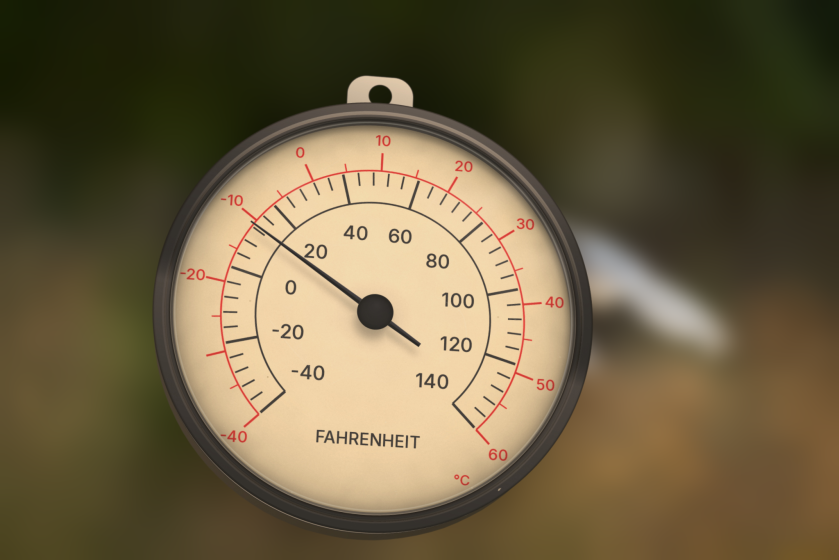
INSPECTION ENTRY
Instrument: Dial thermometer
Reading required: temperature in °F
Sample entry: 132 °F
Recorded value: 12 °F
